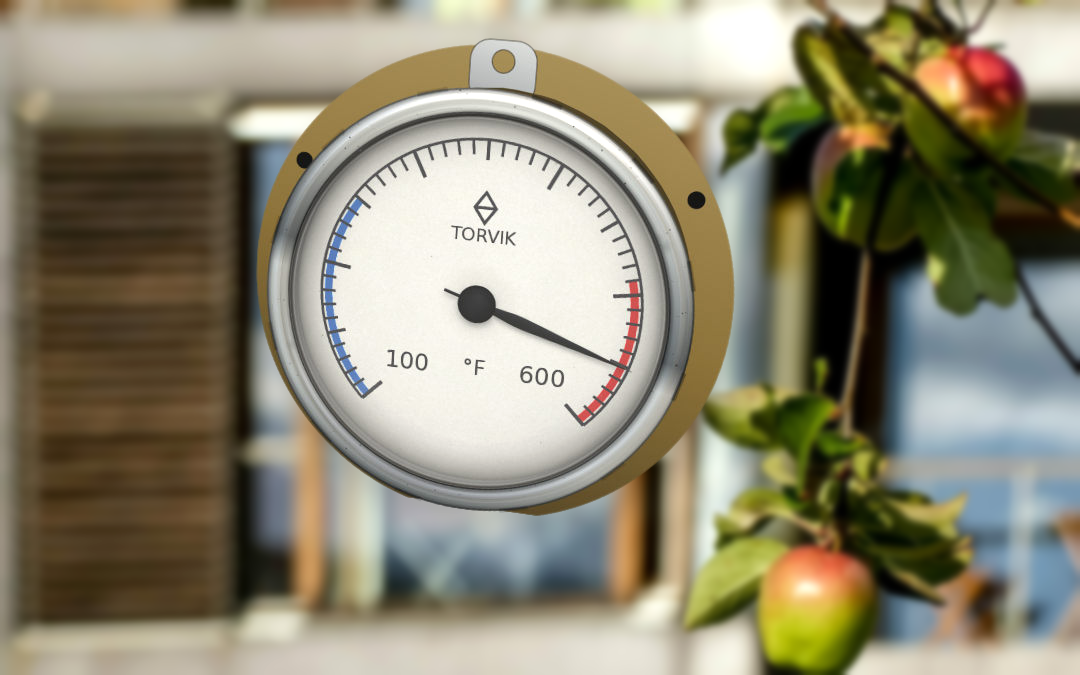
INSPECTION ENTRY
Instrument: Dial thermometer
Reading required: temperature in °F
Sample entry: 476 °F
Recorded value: 550 °F
